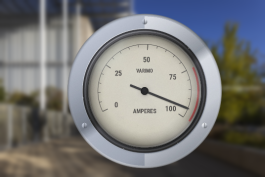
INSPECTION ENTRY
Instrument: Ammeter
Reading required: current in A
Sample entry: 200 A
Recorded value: 95 A
